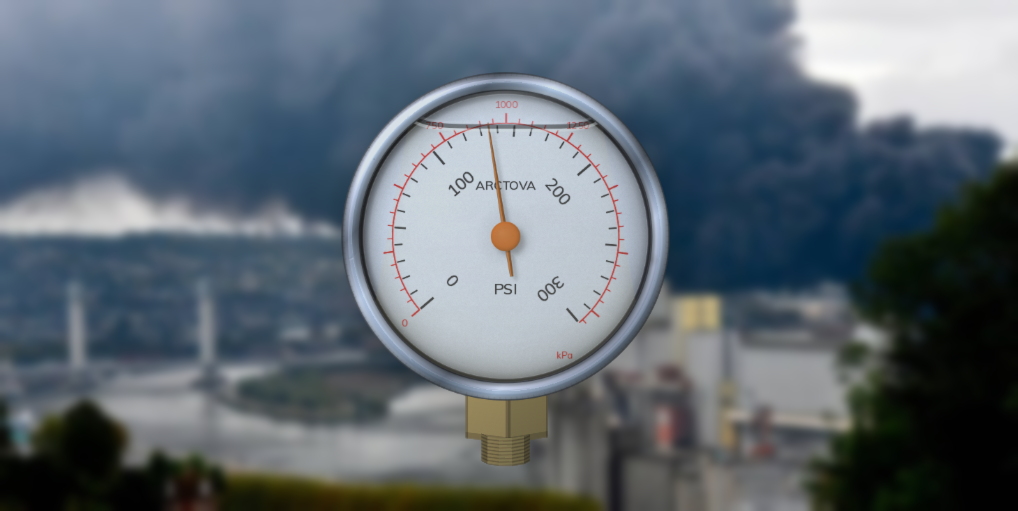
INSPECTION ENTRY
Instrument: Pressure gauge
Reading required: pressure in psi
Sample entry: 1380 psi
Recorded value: 135 psi
